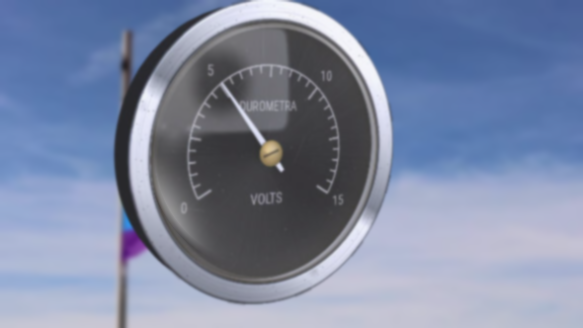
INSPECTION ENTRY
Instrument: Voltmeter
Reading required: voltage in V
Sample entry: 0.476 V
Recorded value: 5 V
